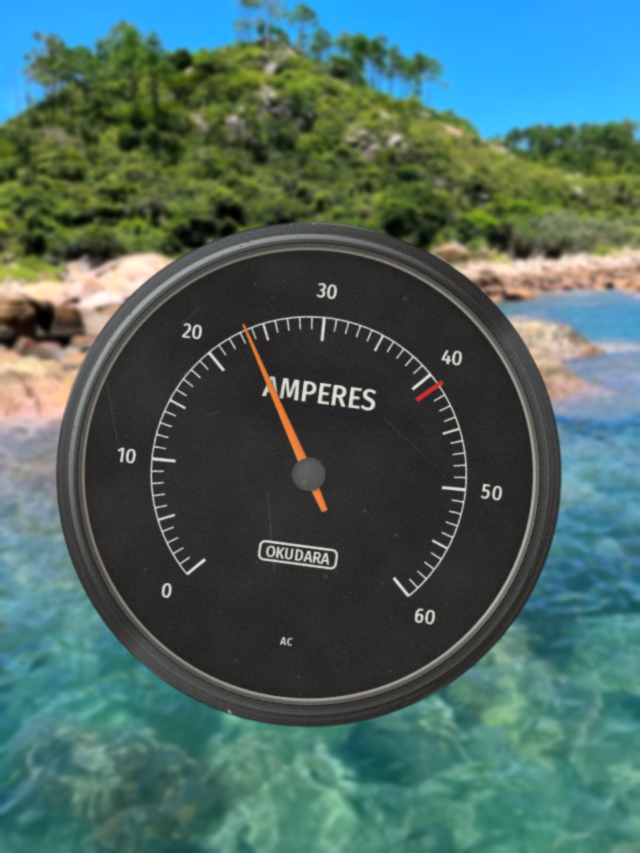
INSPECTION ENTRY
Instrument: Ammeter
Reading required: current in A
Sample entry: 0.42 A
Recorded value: 23.5 A
